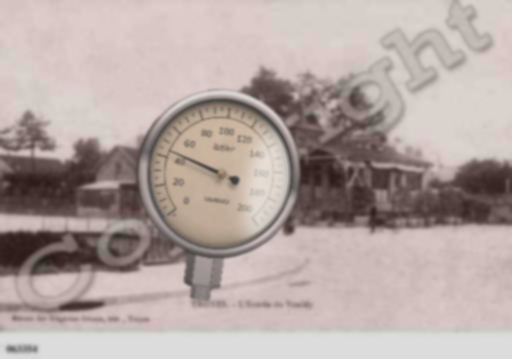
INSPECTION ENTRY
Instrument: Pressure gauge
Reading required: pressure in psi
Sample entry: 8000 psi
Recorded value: 45 psi
